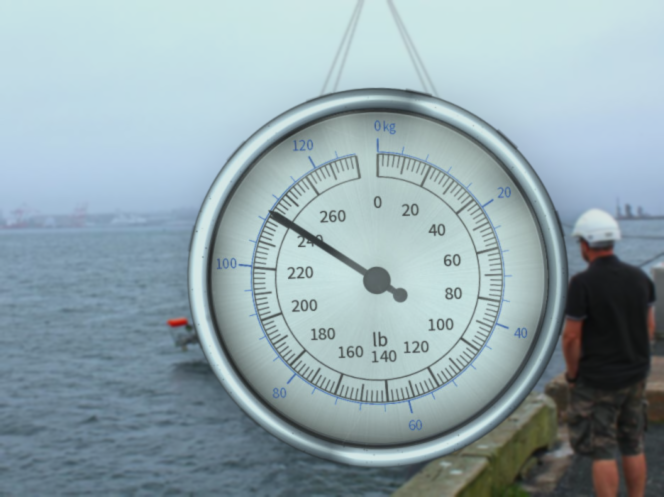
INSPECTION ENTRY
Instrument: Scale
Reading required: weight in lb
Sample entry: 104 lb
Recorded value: 242 lb
